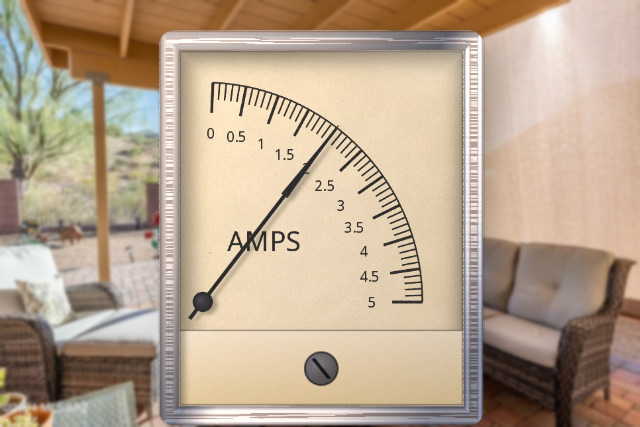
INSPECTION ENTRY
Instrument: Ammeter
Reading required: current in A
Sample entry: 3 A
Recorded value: 2 A
